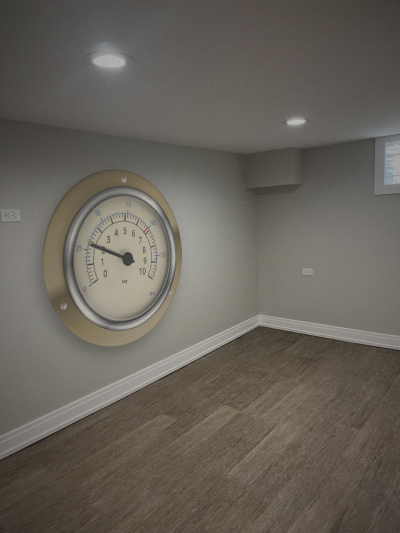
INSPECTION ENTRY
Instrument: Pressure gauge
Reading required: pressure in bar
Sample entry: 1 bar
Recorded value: 2 bar
